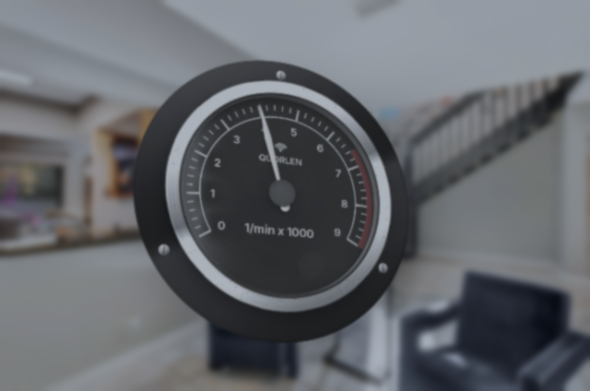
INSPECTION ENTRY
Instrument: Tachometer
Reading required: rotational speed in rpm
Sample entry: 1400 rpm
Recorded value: 4000 rpm
